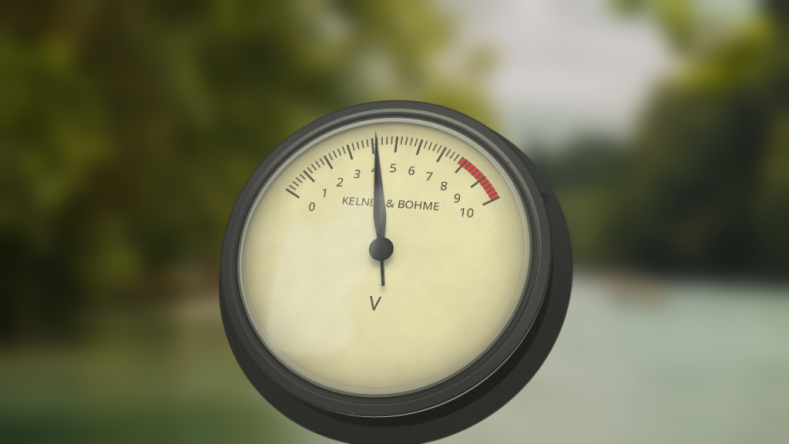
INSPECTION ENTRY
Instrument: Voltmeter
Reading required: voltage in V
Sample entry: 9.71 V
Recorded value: 4.2 V
